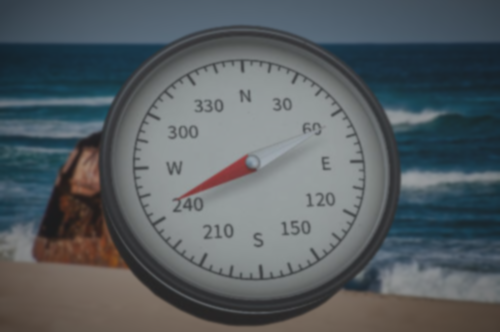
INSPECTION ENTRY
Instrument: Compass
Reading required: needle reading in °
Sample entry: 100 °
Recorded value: 245 °
